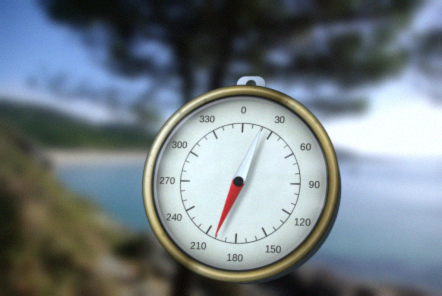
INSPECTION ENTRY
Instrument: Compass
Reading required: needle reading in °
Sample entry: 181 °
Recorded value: 200 °
